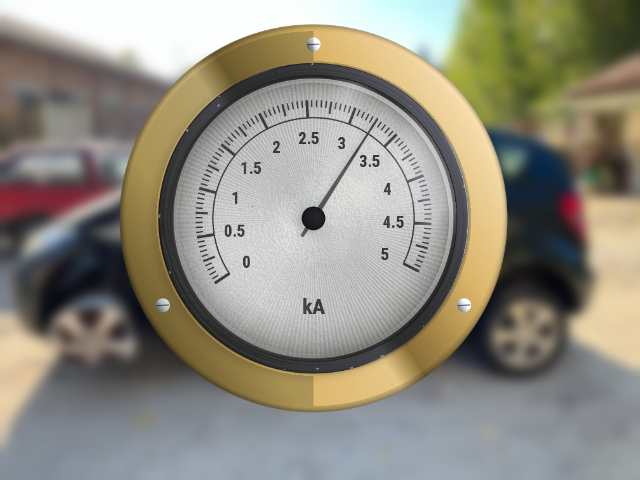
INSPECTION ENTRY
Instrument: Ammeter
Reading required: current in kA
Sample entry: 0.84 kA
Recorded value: 3.25 kA
